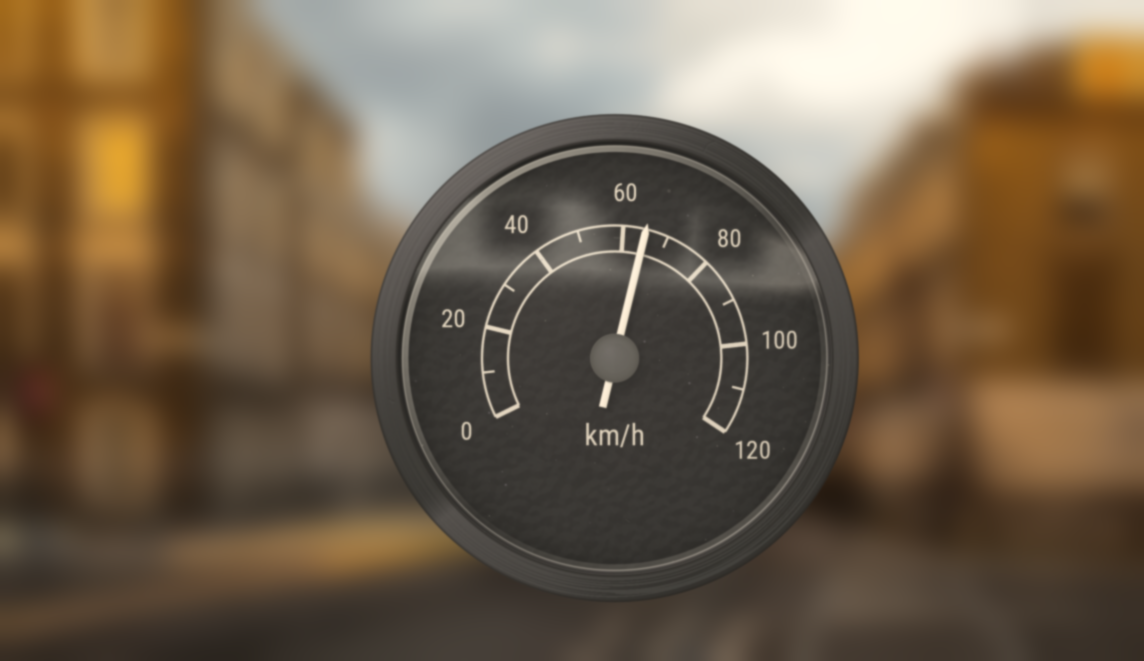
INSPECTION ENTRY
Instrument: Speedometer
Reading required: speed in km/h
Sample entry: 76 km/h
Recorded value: 65 km/h
